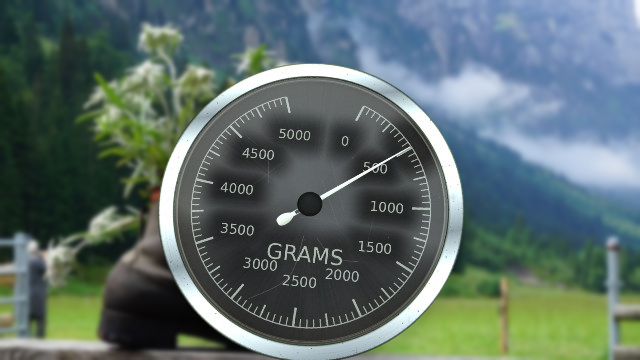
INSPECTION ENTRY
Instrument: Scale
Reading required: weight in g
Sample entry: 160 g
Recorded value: 500 g
